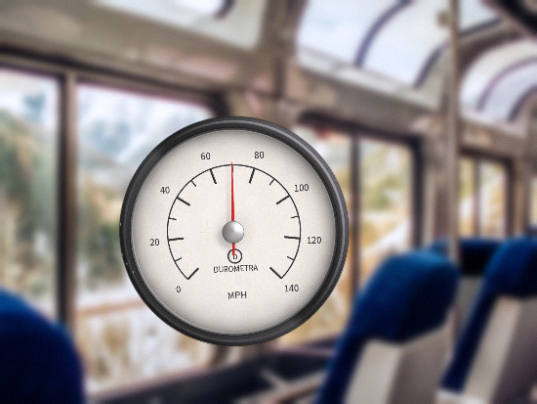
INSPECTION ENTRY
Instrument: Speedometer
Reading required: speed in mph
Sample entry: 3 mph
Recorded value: 70 mph
